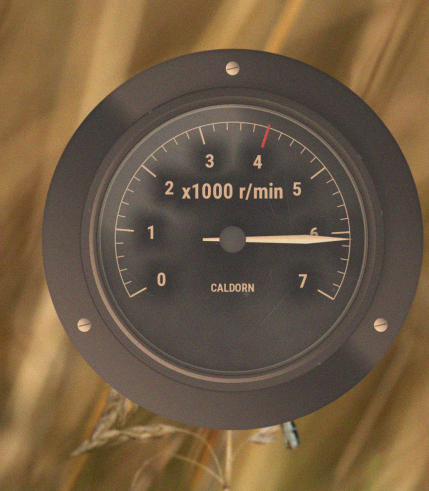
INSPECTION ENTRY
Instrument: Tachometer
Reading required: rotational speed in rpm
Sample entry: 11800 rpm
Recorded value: 6100 rpm
